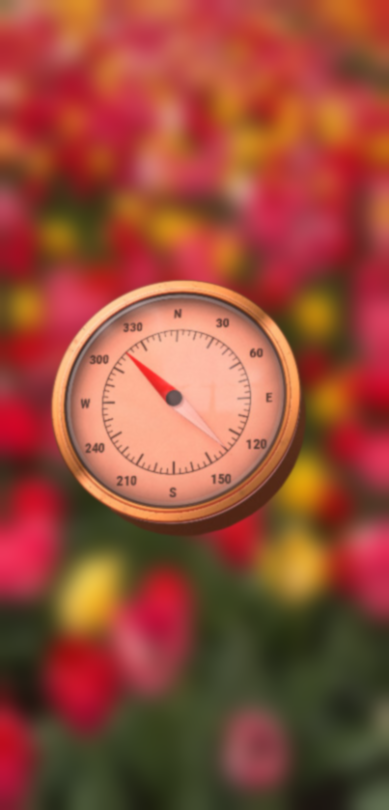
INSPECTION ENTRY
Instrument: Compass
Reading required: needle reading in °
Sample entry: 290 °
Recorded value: 315 °
